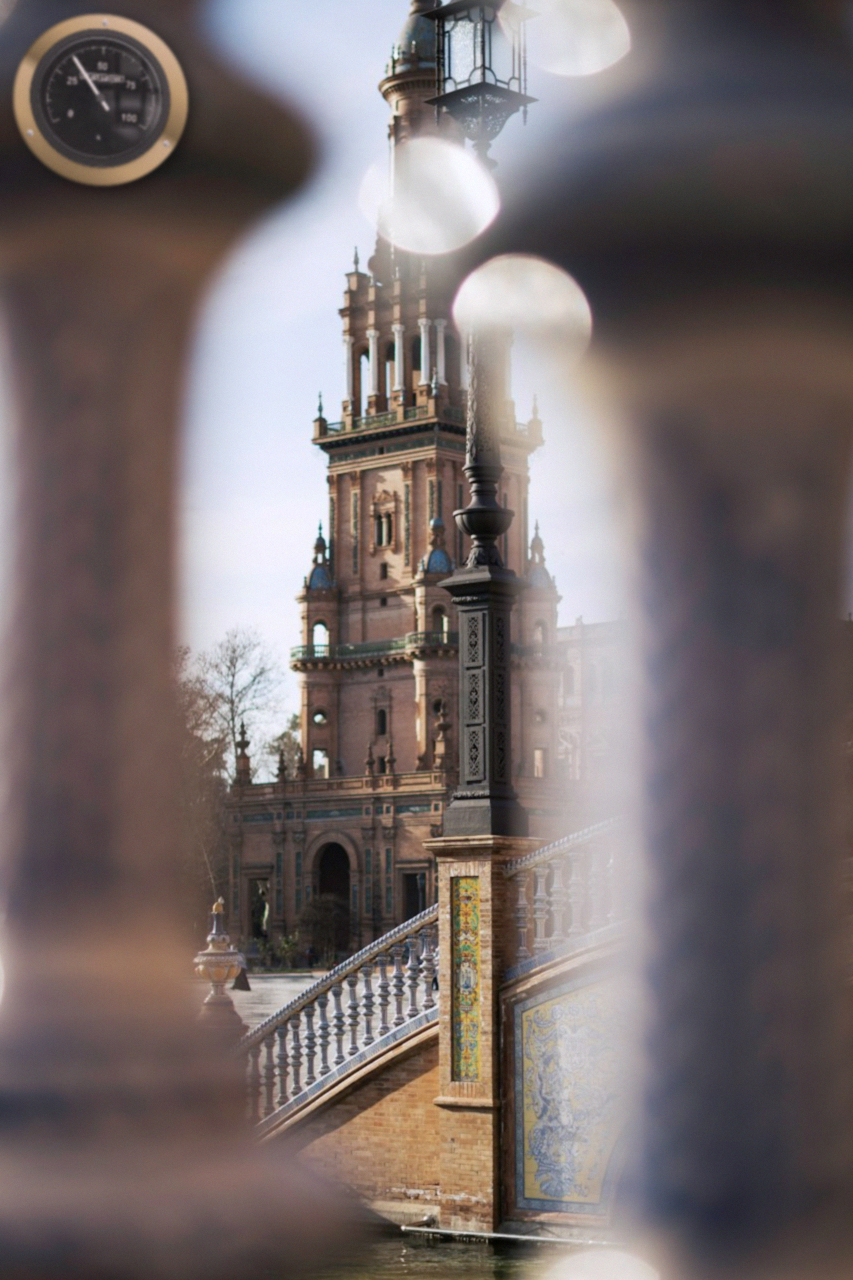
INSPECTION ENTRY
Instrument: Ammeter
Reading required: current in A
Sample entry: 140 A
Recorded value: 35 A
